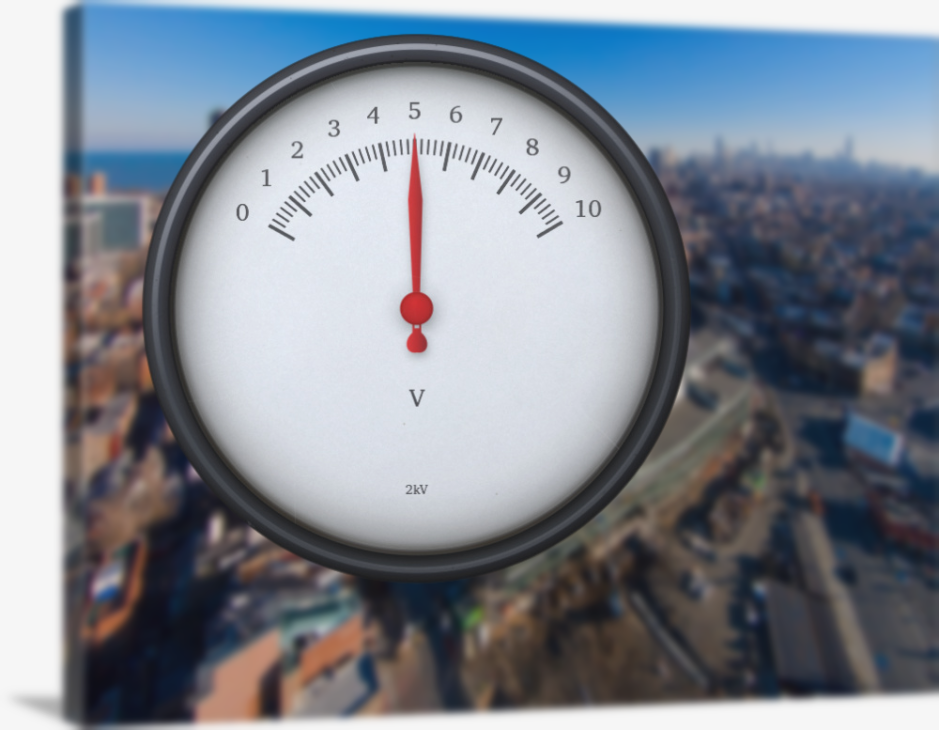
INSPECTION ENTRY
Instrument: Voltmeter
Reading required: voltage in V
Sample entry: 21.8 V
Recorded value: 5 V
